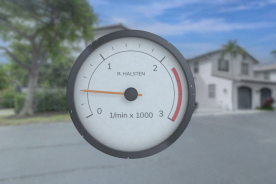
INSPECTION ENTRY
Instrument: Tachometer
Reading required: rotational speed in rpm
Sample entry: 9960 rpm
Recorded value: 400 rpm
